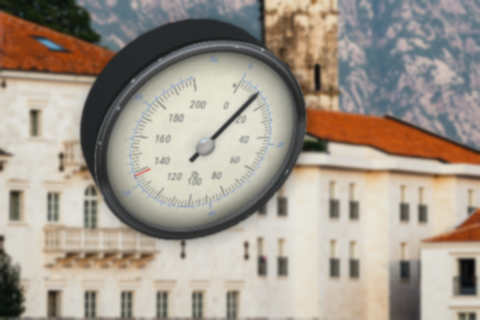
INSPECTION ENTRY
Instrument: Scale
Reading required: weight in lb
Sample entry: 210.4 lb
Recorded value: 10 lb
